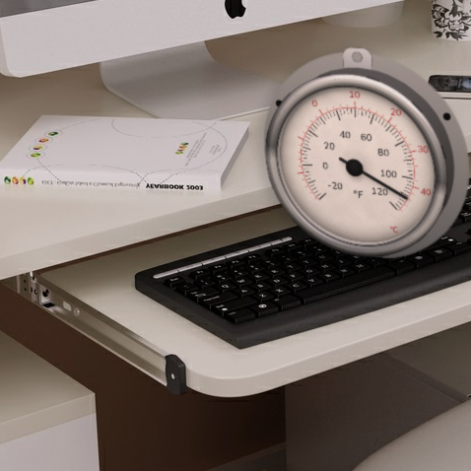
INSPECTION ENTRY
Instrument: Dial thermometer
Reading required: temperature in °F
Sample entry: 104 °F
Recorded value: 110 °F
